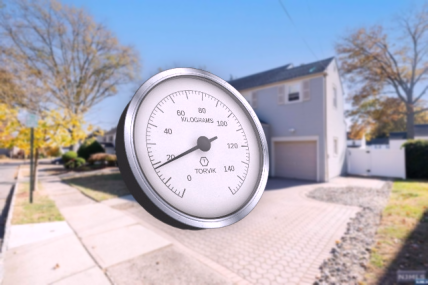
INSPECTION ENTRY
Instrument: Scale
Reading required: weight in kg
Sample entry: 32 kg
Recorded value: 18 kg
